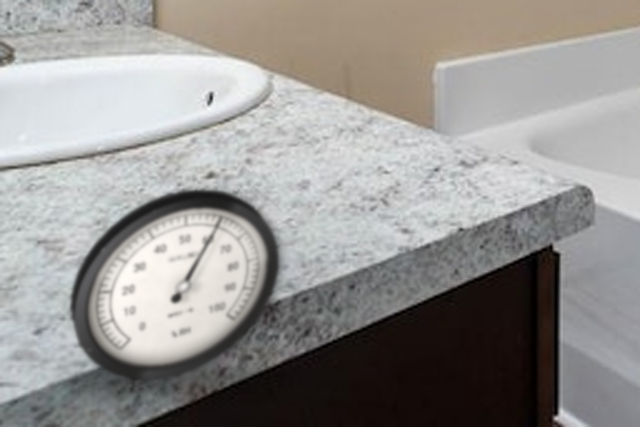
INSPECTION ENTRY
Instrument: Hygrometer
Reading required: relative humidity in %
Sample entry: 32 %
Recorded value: 60 %
